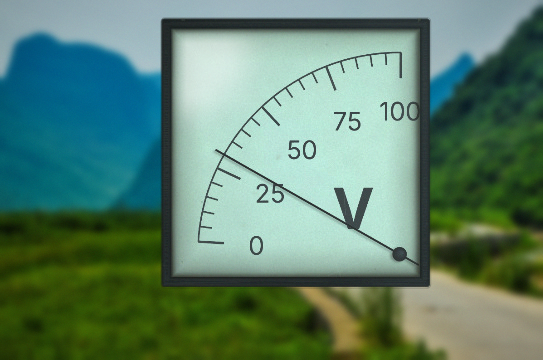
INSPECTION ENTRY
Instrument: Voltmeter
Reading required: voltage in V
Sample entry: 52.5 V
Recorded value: 30 V
